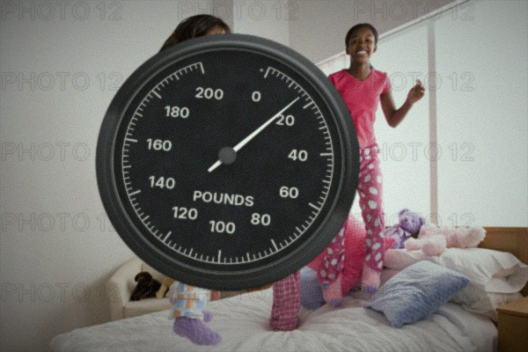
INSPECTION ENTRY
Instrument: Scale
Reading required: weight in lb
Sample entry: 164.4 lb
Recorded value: 16 lb
